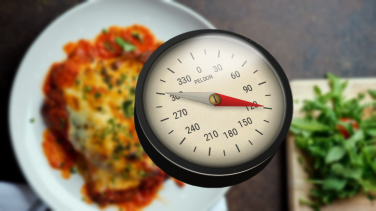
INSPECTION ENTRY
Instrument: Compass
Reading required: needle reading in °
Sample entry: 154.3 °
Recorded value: 120 °
